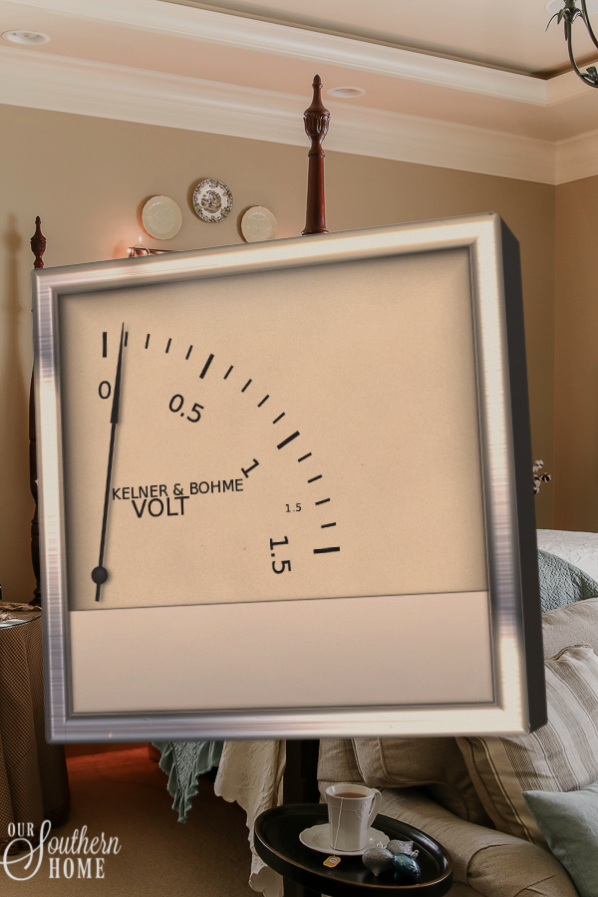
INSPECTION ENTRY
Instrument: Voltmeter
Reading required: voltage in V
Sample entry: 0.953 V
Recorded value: 0.1 V
